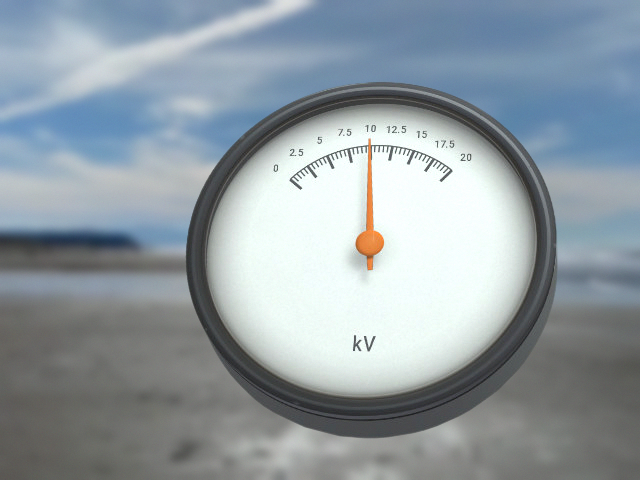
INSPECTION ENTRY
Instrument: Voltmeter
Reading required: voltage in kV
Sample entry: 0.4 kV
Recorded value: 10 kV
